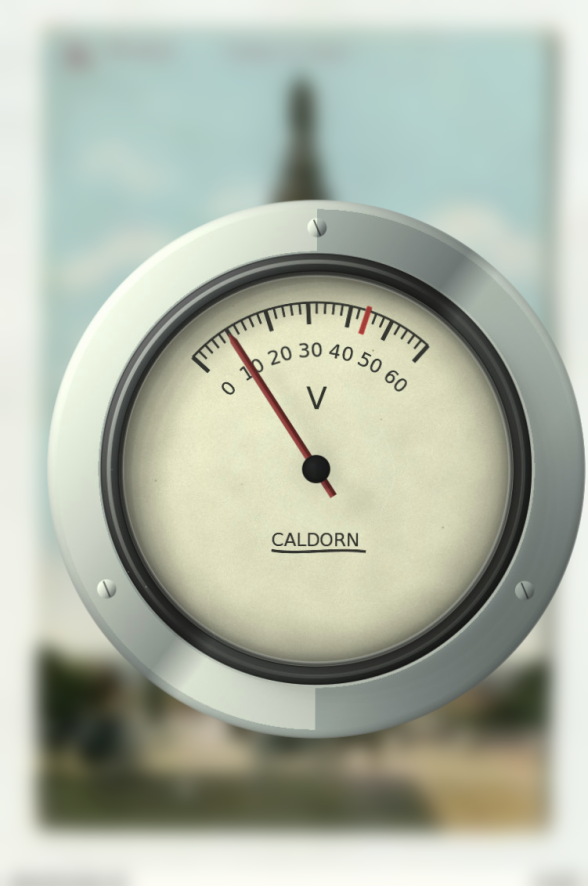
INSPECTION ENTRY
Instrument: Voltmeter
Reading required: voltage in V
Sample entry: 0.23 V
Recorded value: 10 V
